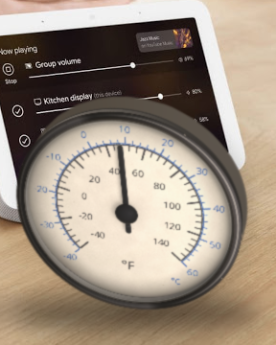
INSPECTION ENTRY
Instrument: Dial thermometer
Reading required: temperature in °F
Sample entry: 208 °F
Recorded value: 48 °F
